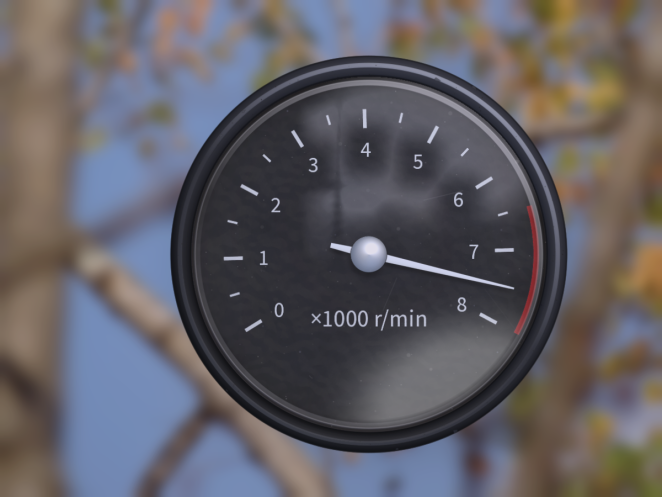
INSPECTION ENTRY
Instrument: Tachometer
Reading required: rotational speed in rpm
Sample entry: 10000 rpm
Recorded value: 7500 rpm
